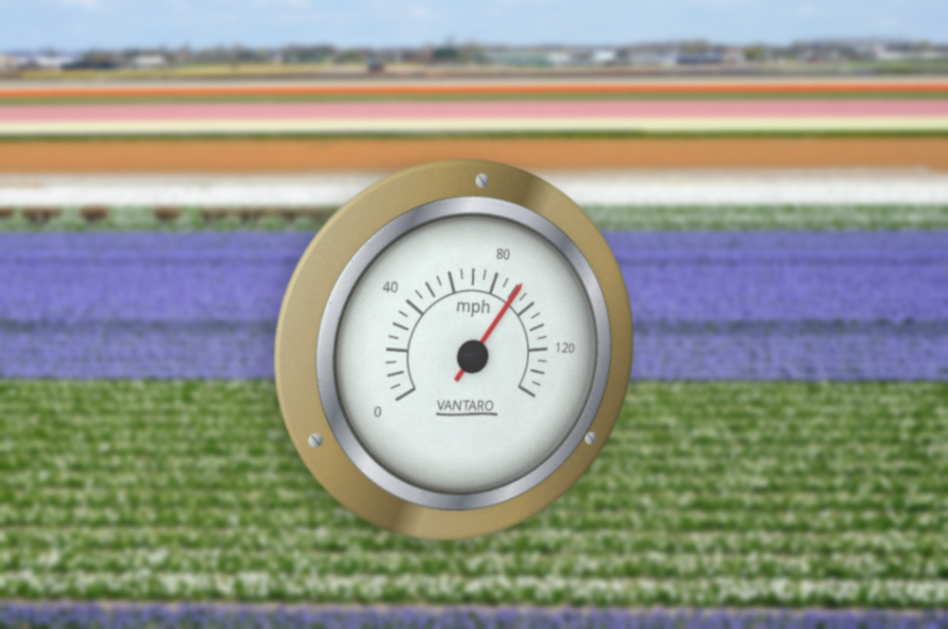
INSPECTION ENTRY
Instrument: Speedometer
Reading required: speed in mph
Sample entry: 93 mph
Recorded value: 90 mph
